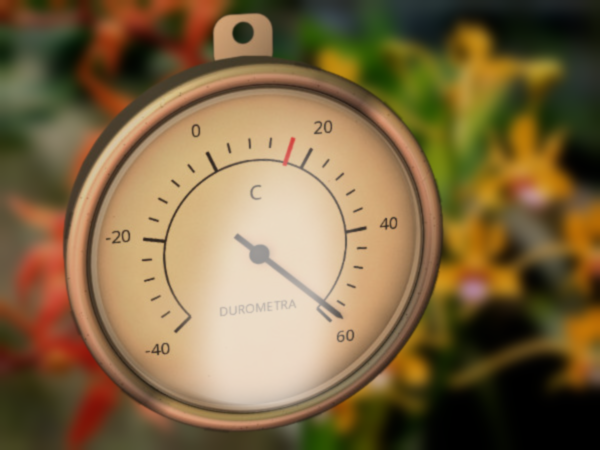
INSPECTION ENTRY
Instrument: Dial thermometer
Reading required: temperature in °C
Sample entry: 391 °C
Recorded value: 58 °C
